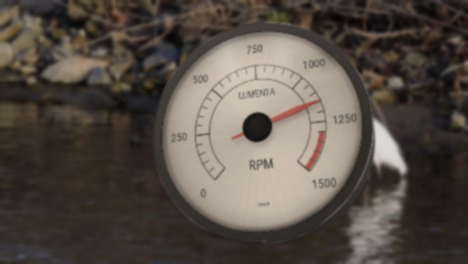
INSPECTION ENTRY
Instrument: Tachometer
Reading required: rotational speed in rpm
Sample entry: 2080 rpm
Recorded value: 1150 rpm
